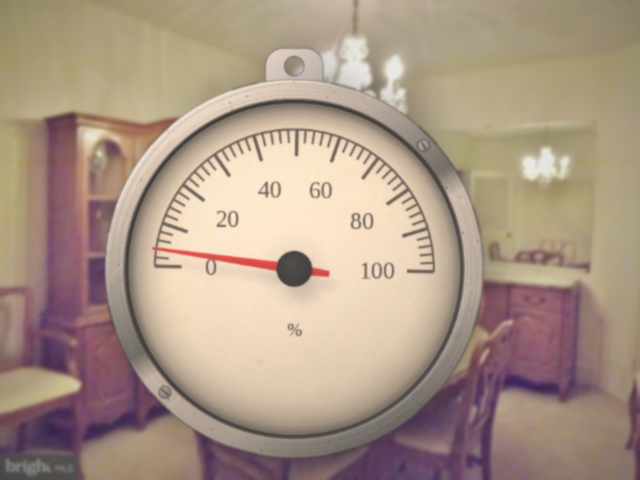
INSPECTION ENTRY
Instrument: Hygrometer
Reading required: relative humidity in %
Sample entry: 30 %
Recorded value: 4 %
